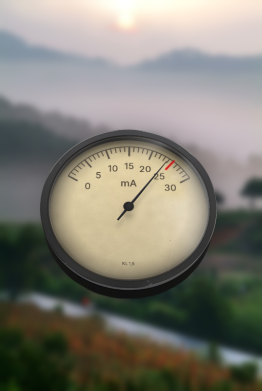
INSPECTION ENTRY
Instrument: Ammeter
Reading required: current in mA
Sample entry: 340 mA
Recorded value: 24 mA
